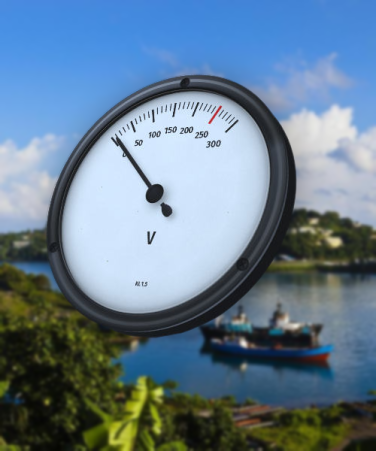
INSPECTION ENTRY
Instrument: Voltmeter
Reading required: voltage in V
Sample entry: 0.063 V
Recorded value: 10 V
